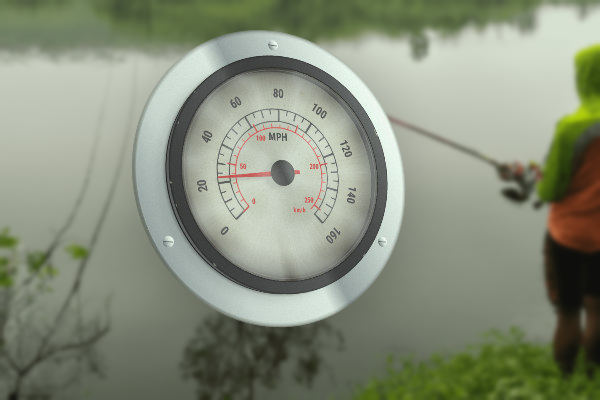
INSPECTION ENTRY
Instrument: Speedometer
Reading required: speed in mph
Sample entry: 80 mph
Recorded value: 22.5 mph
